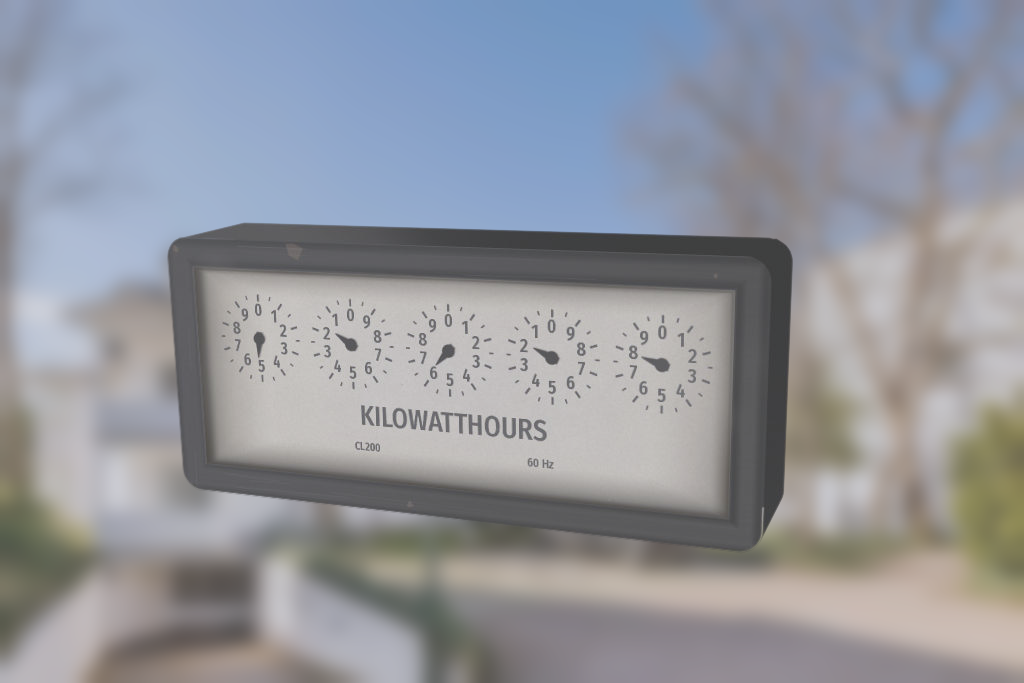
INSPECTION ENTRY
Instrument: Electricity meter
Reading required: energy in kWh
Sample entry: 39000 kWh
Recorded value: 51618 kWh
